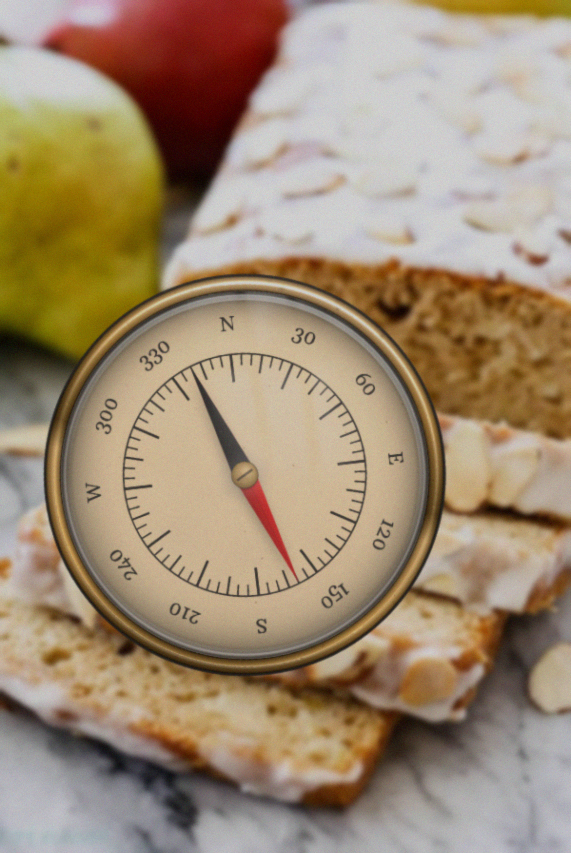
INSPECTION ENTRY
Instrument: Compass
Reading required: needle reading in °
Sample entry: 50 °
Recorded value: 160 °
